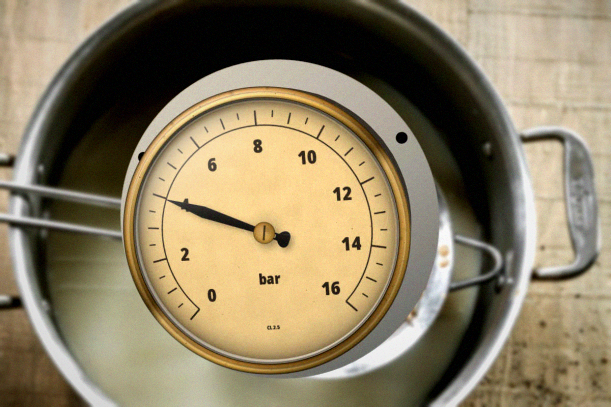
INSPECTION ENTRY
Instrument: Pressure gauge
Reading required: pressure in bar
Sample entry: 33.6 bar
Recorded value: 4 bar
